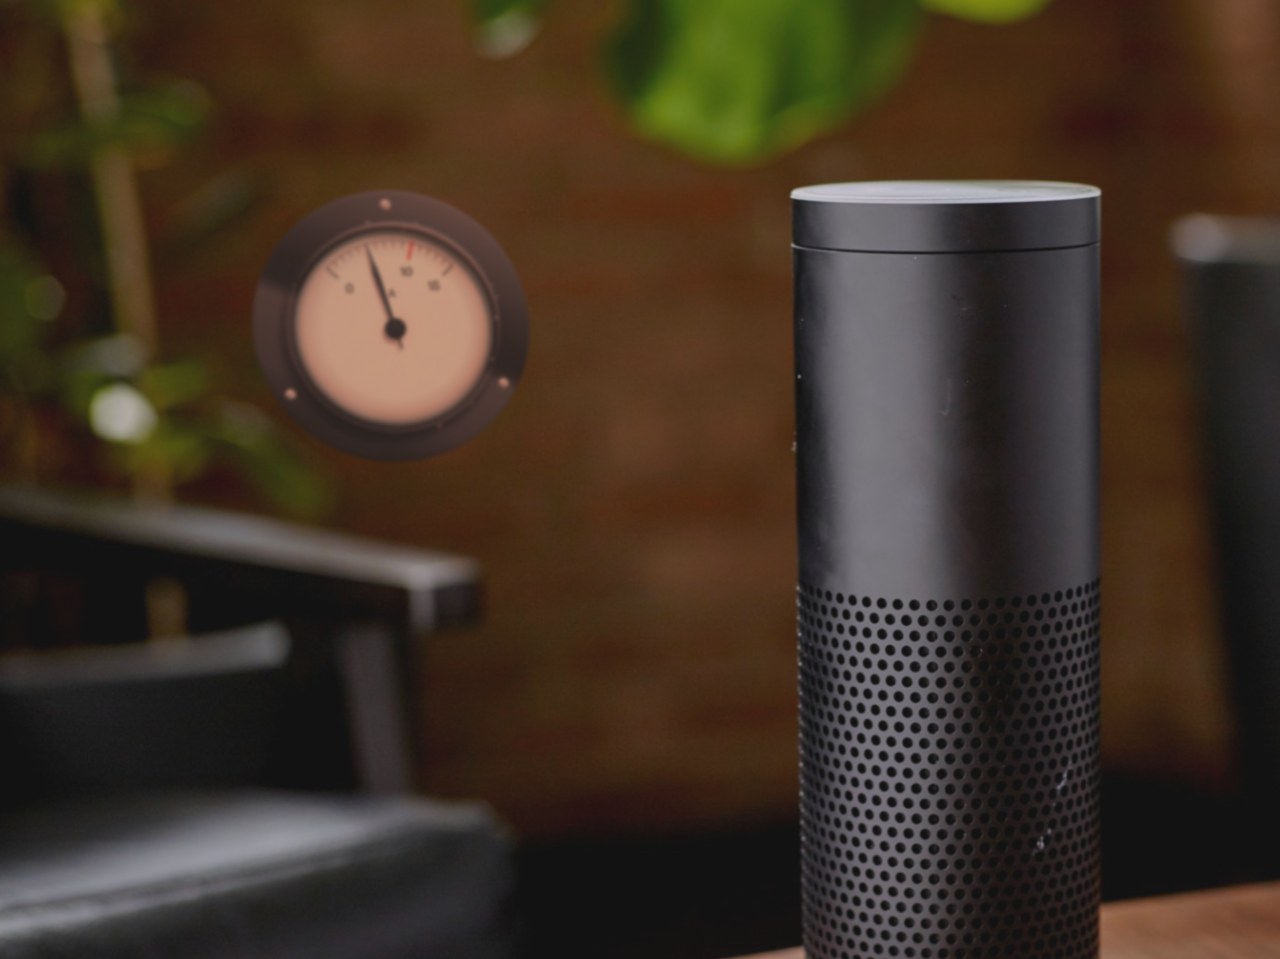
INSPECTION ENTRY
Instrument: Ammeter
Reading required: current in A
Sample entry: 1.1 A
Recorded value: 5 A
